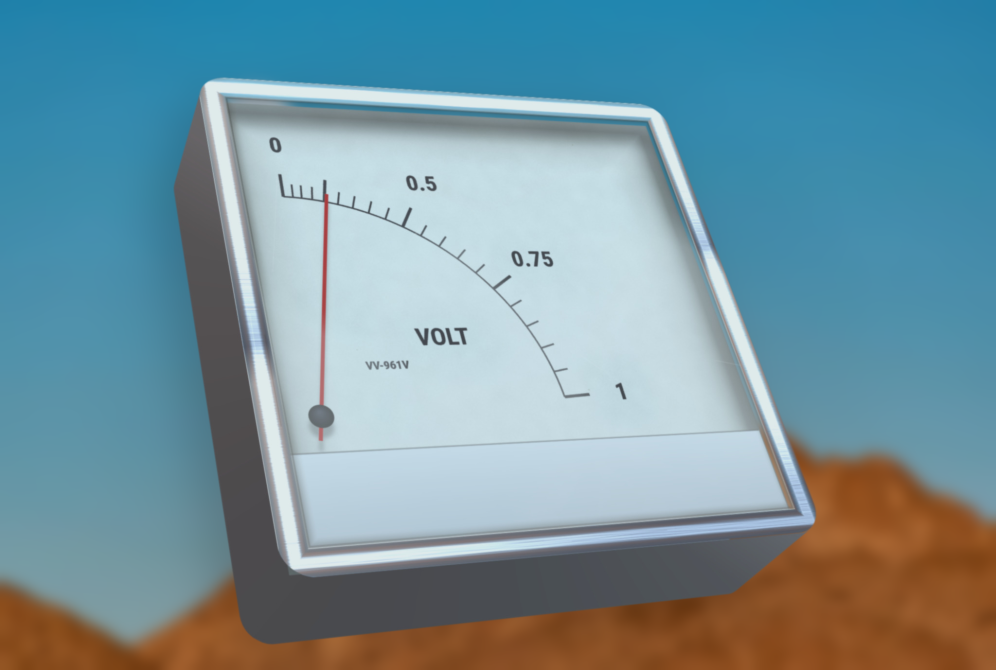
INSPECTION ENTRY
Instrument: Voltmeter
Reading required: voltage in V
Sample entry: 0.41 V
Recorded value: 0.25 V
